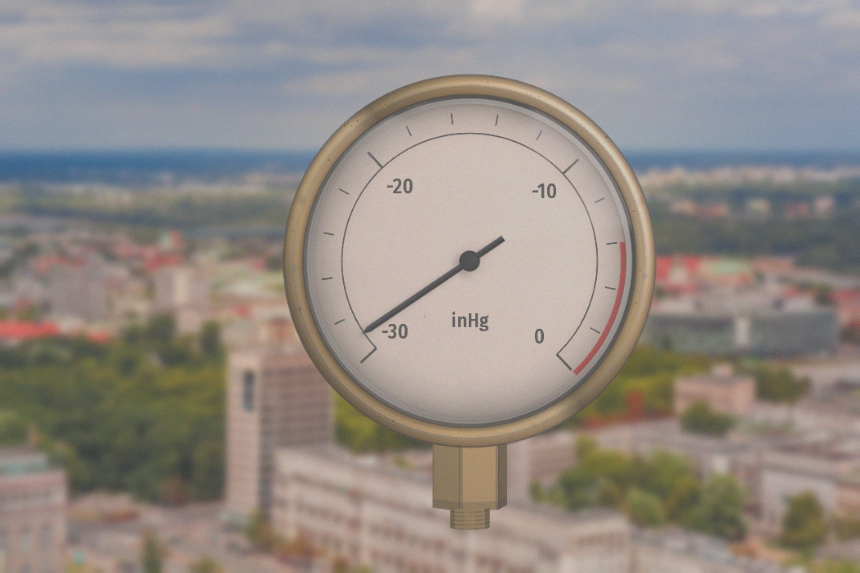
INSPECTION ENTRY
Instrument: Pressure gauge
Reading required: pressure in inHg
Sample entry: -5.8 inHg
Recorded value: -29 inHg
